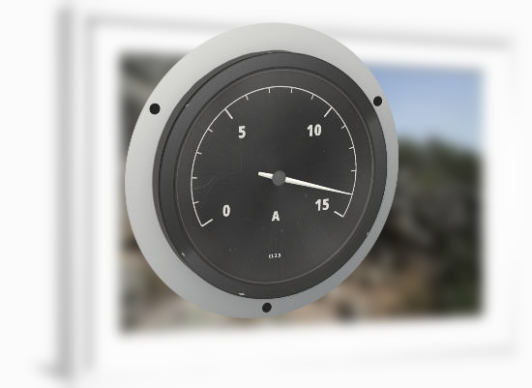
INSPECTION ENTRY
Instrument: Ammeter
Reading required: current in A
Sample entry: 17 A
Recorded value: 14 A
